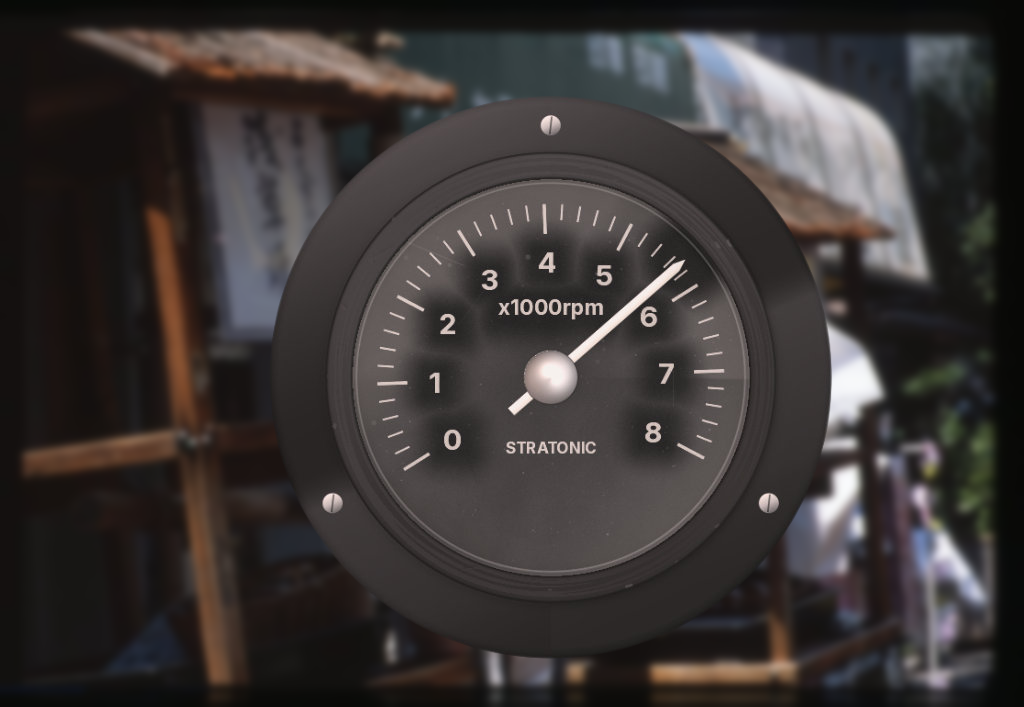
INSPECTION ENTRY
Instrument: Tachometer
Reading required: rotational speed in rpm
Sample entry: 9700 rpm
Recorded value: 5700 rpm
